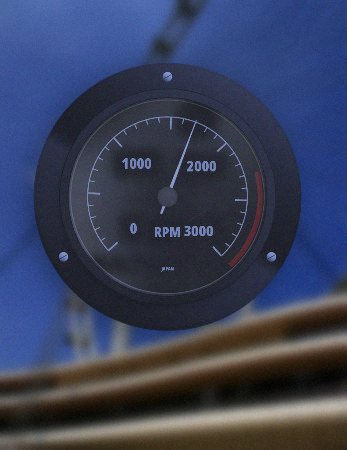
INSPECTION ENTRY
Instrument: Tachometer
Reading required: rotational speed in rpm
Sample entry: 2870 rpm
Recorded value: 1700 rpm
